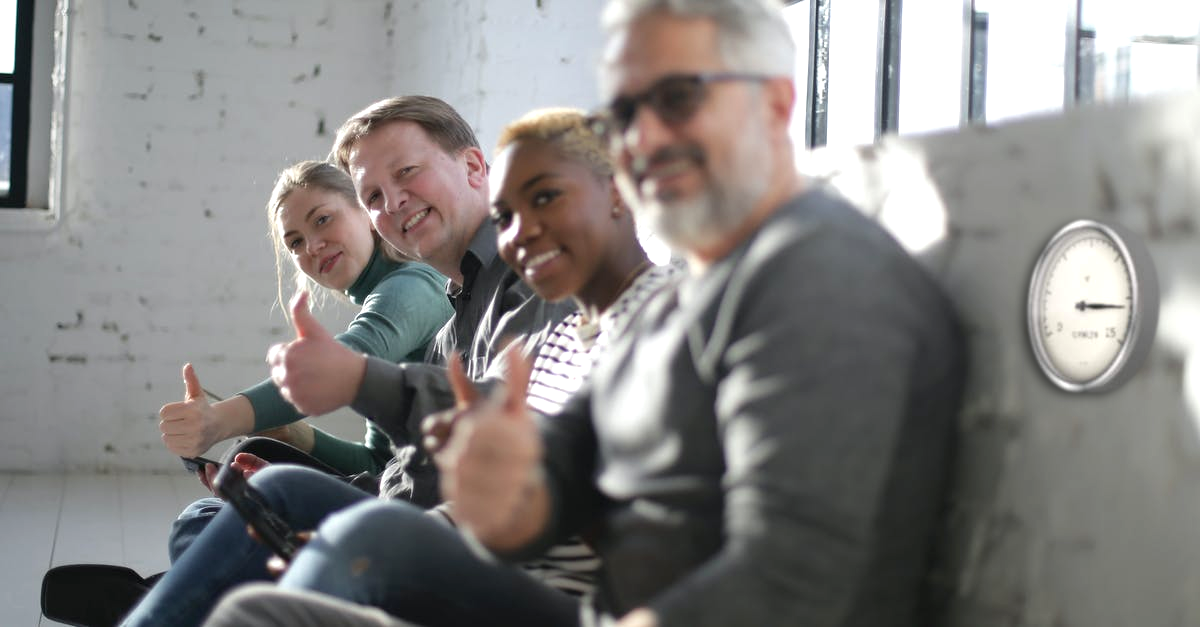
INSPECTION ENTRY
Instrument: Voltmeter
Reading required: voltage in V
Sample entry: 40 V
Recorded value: 13 V
